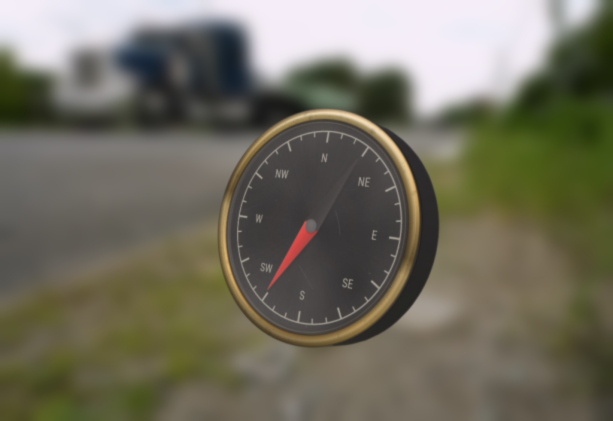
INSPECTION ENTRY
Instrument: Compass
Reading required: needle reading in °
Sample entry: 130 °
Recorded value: 210 °
